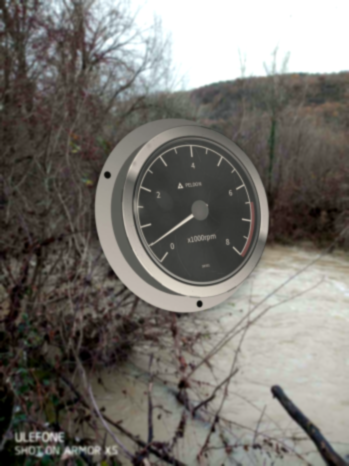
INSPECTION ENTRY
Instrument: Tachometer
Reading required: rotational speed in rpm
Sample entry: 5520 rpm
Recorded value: 500 rpm
